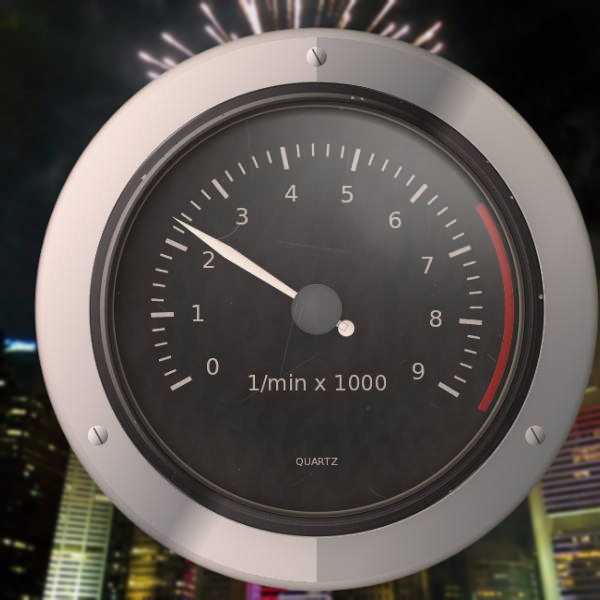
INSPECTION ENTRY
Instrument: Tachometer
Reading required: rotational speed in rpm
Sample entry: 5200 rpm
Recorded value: 2300 rpm
